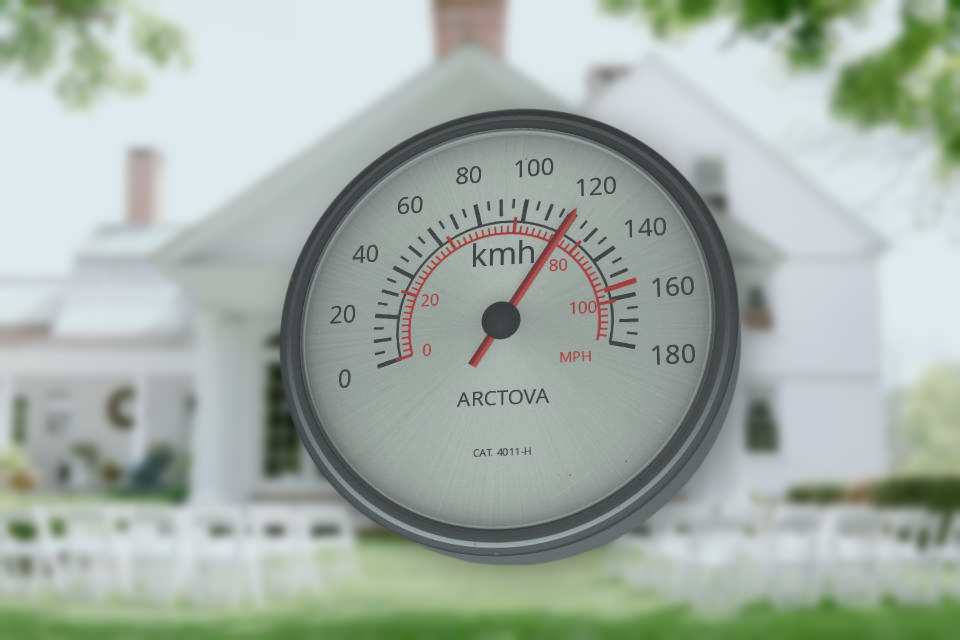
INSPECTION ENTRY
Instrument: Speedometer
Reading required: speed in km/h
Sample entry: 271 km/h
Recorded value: 120 km/h
